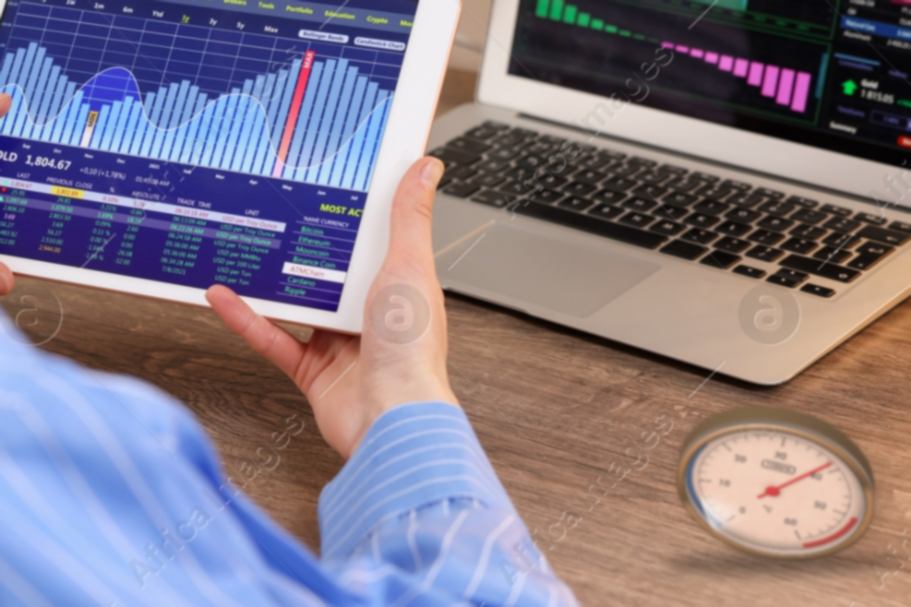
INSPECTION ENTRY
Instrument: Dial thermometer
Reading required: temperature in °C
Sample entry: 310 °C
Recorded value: 38 °C
